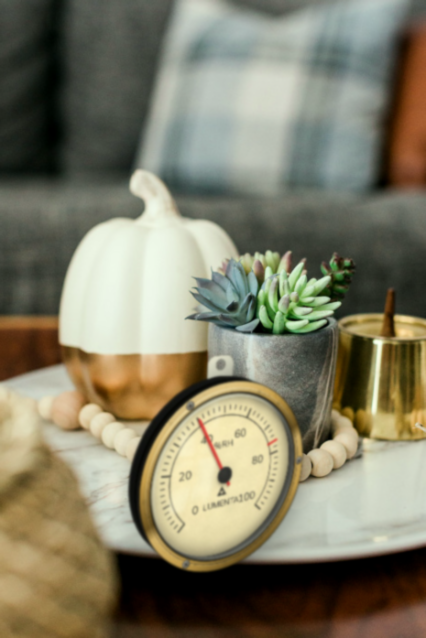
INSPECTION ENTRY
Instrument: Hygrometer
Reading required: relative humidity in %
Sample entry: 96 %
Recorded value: 40 %
